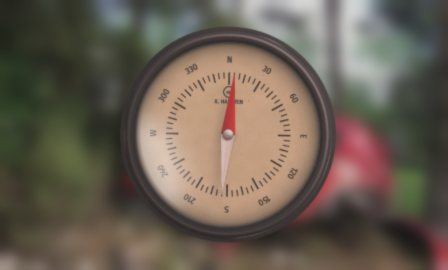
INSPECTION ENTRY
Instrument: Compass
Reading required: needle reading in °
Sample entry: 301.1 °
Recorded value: 5 °
